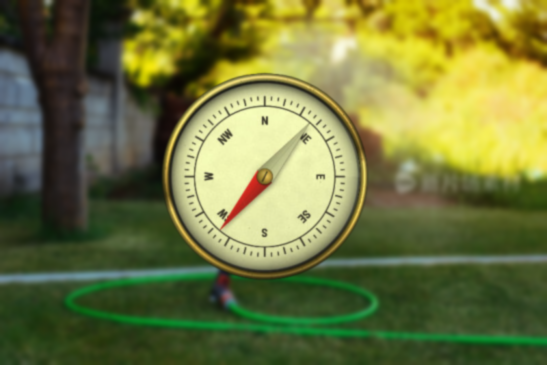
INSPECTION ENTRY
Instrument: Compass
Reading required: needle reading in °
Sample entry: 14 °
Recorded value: 220 °
